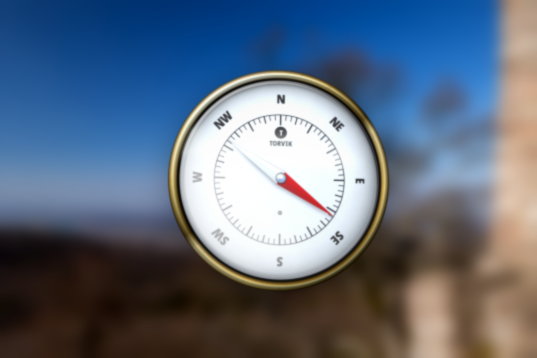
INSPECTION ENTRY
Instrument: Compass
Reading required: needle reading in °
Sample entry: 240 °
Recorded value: 125 °
